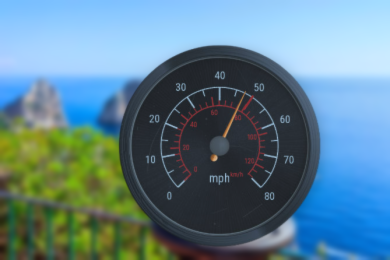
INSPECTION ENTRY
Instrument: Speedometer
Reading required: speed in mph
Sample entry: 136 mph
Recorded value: 47.5 mph
